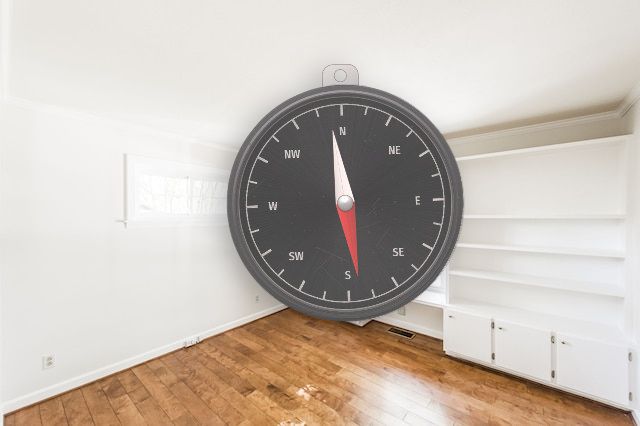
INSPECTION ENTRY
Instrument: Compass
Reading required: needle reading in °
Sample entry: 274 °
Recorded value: 172.5 °
